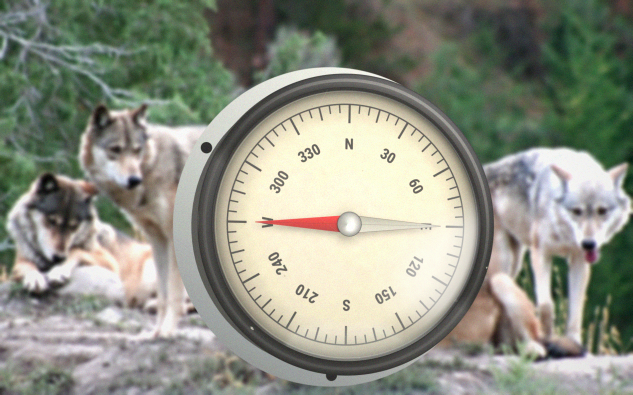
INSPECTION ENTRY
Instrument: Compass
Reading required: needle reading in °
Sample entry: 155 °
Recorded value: 270 °
